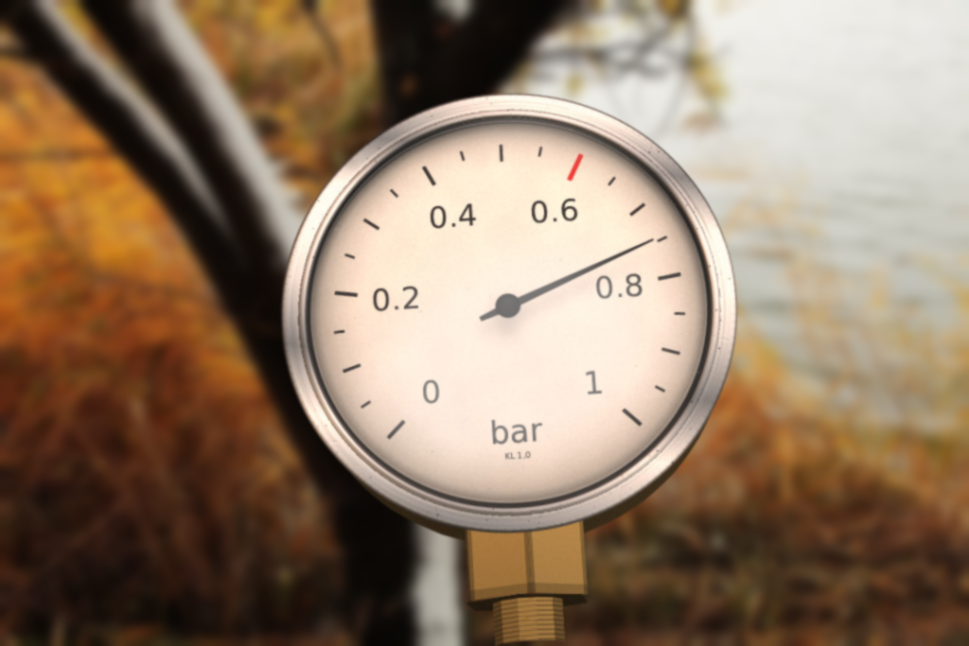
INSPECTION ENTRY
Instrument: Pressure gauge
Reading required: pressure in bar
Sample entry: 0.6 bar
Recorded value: 0.75 bar
